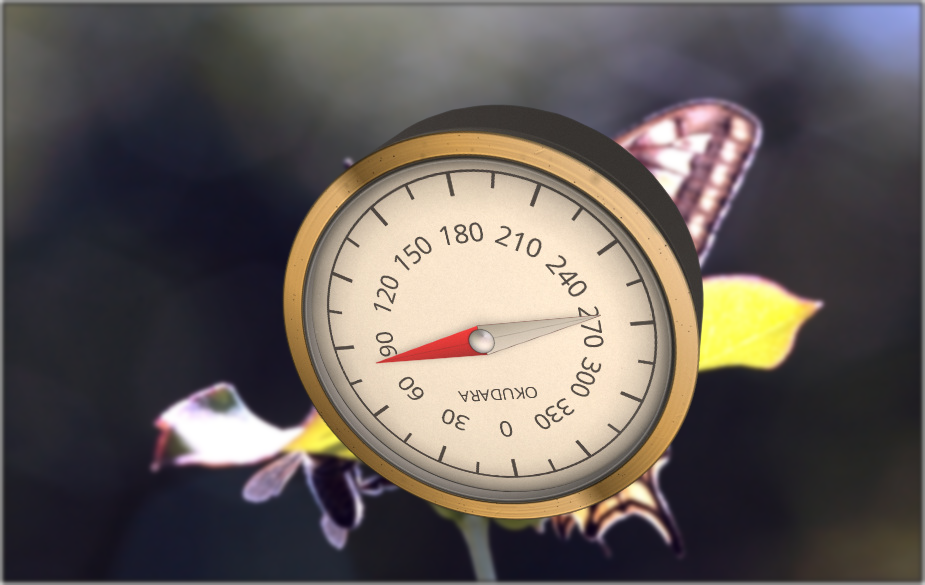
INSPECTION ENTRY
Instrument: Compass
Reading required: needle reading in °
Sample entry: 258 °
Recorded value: 82.5 °
